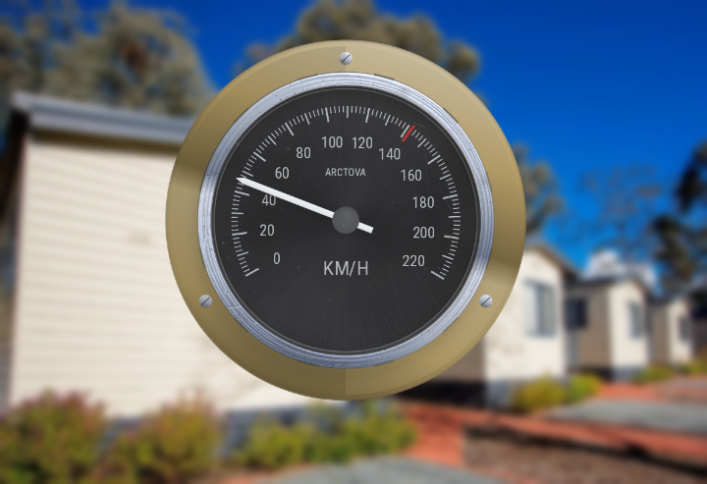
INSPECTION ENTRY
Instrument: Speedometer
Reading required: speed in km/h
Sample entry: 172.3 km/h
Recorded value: 46 km/h
